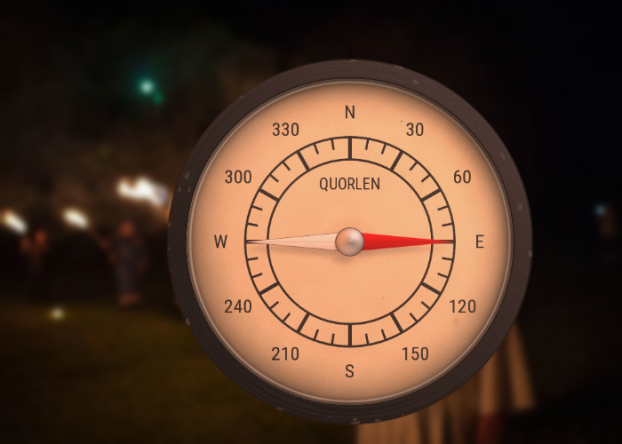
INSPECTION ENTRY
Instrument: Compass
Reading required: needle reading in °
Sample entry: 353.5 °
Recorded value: 90 °
